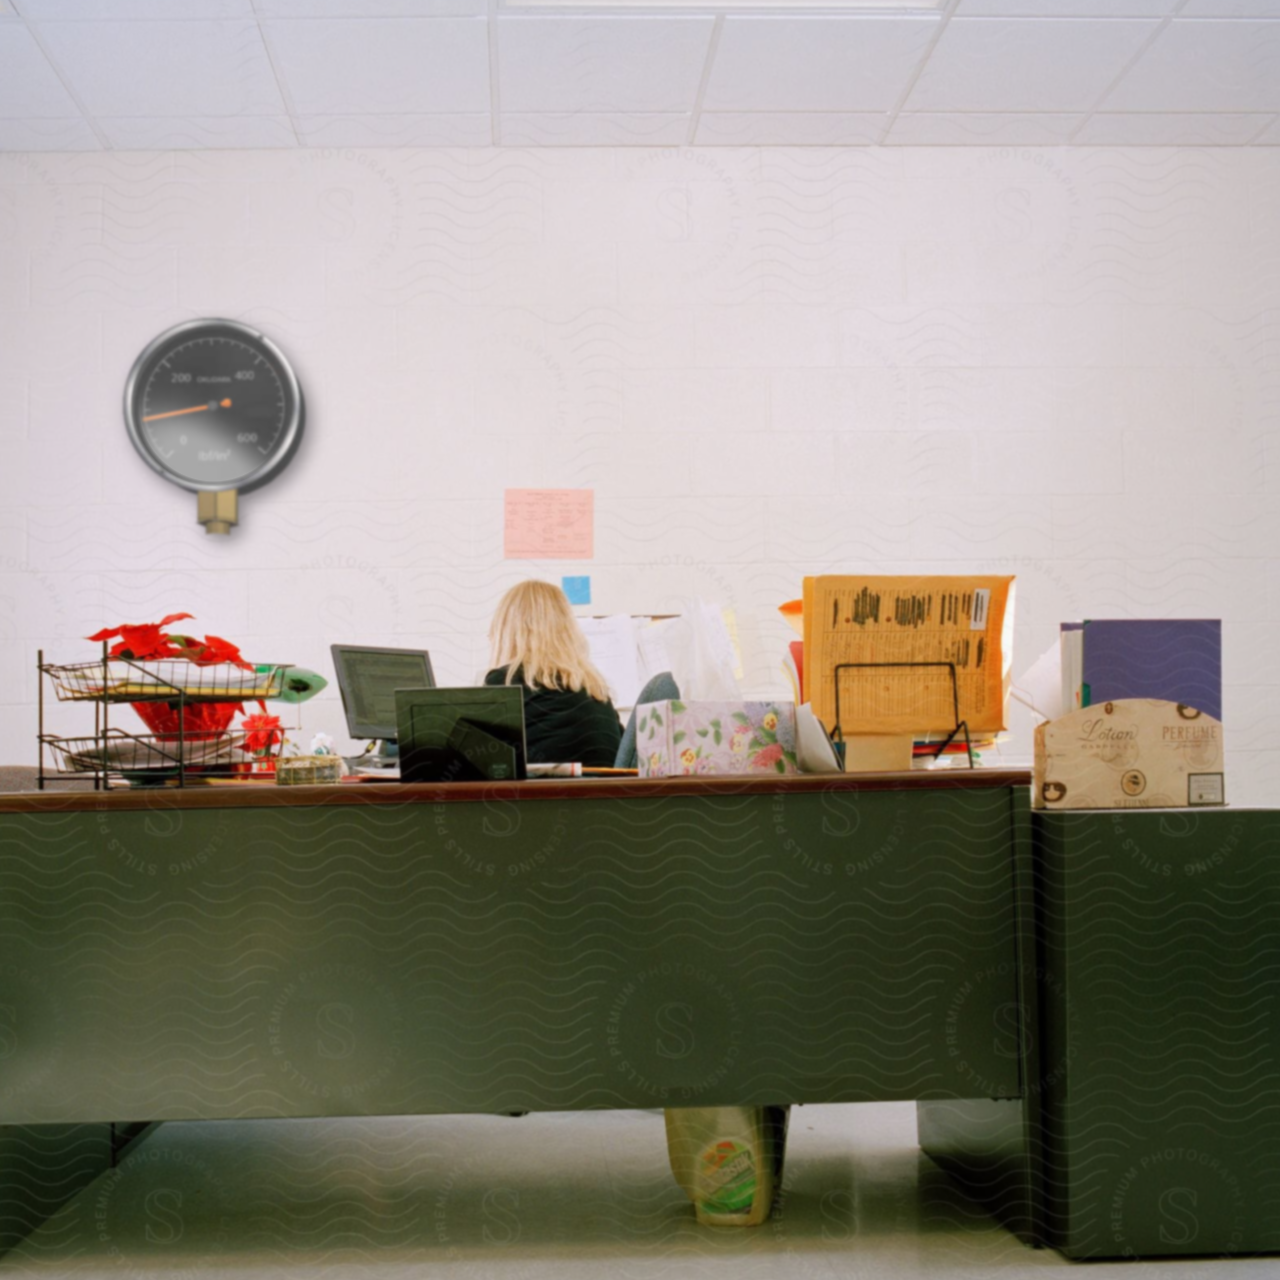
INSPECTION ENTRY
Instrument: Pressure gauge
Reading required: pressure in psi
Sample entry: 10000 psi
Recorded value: 80 psi
